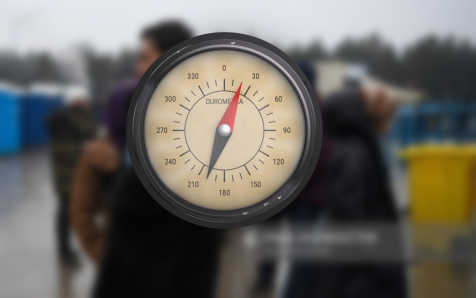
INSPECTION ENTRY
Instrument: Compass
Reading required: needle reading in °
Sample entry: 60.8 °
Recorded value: 20 °
